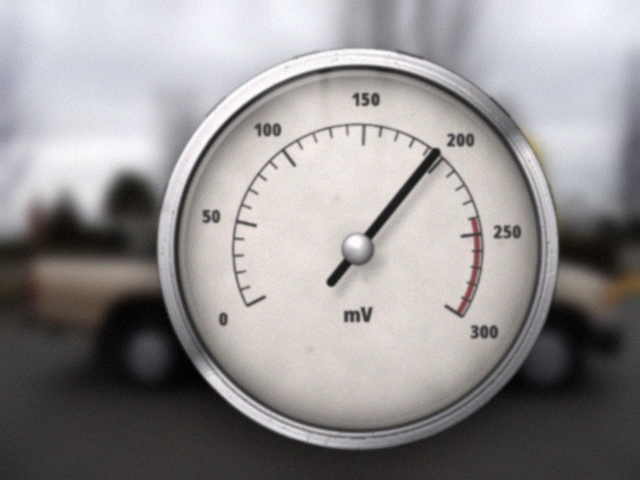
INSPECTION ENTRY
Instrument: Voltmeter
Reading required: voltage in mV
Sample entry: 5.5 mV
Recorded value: 195 mV
